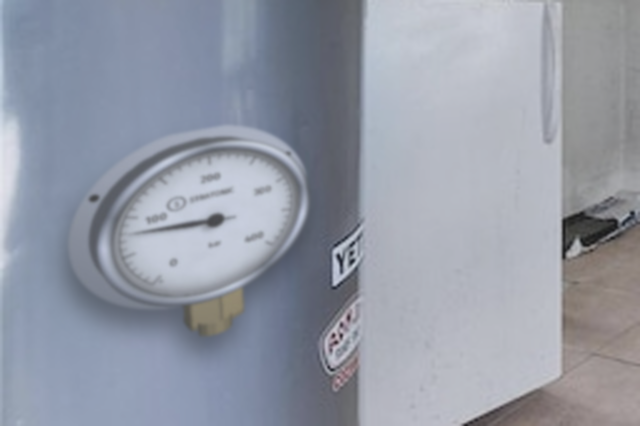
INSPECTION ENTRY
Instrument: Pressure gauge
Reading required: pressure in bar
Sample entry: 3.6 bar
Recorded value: 80 bar
